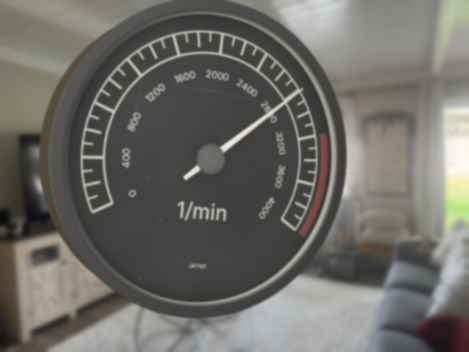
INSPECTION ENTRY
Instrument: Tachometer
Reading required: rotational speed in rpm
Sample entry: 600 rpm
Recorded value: 2800 rpm
